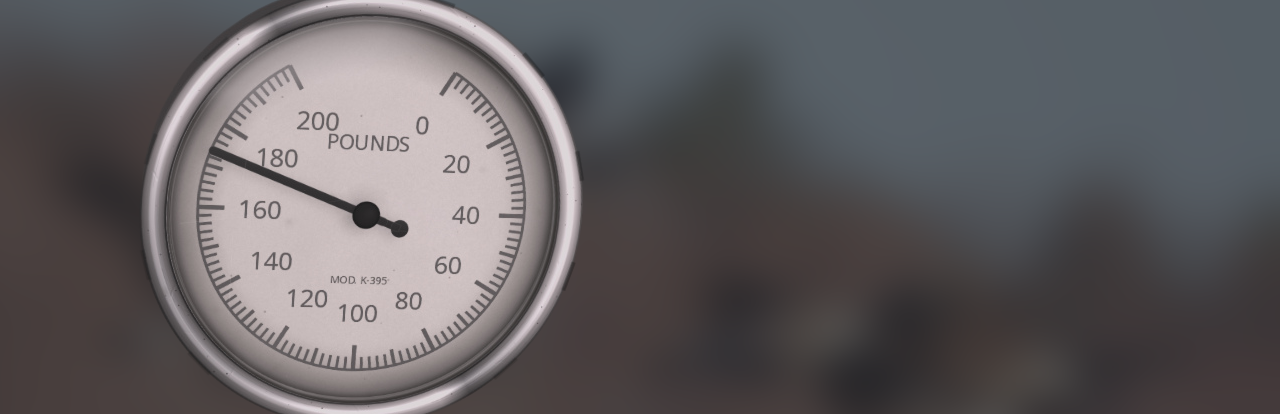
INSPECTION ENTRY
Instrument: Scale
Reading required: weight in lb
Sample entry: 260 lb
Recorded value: 174 lb
